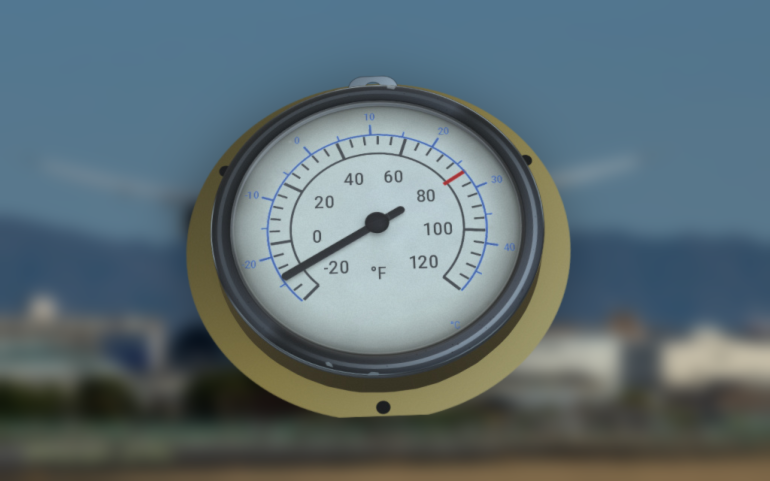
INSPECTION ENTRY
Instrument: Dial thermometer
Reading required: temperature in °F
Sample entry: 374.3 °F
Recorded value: -12 °F
